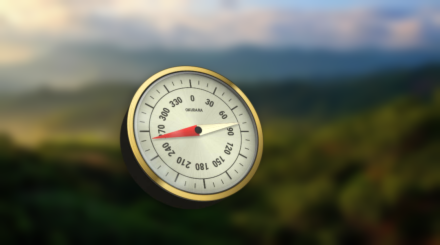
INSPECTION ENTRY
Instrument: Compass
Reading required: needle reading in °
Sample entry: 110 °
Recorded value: 260 °
